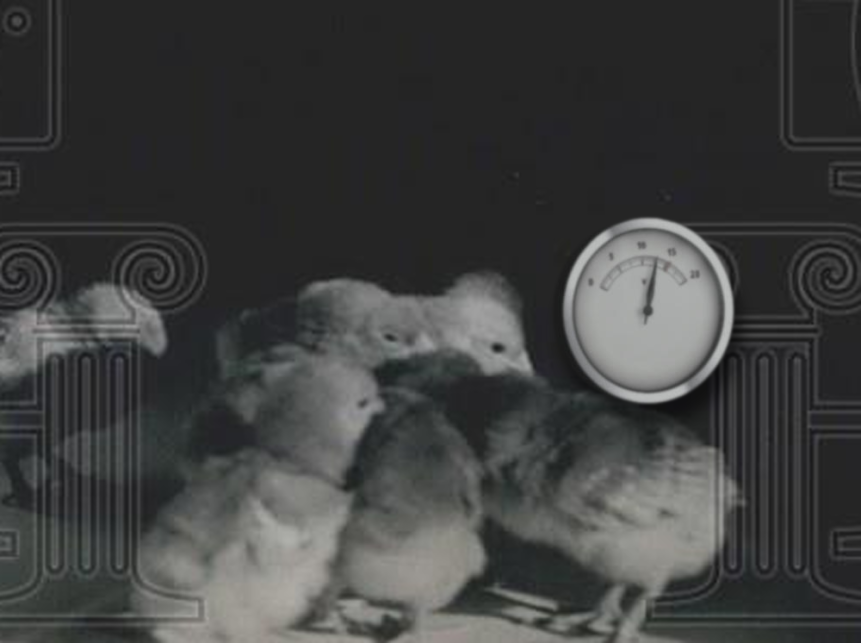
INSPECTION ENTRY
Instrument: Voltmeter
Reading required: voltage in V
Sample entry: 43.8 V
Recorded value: 12.5 V
